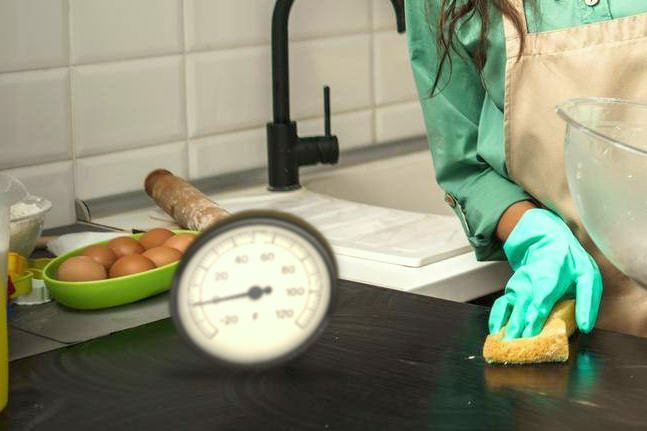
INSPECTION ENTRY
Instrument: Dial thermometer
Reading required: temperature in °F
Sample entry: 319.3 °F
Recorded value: 0 °F
